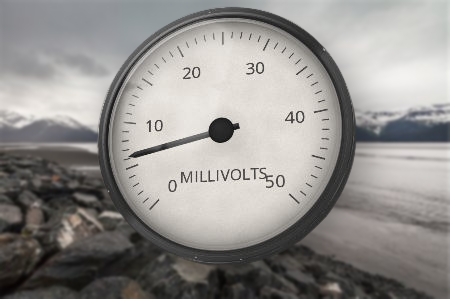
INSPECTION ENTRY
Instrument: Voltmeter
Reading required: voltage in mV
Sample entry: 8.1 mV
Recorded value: 6 mV
